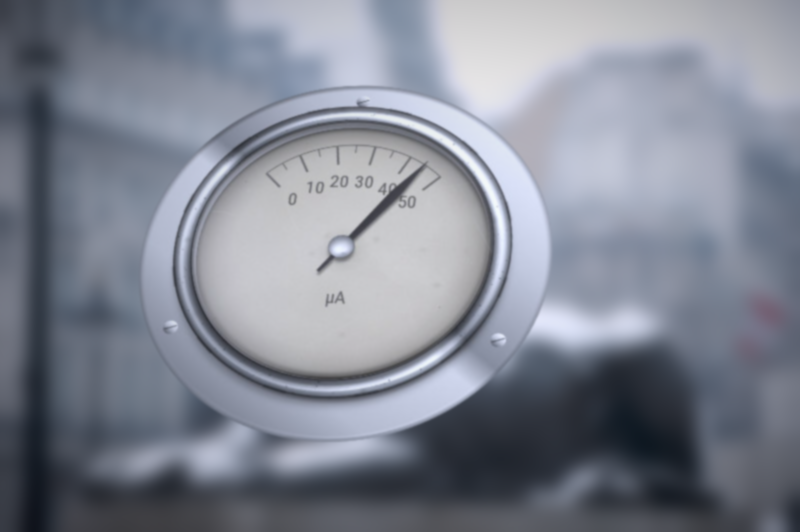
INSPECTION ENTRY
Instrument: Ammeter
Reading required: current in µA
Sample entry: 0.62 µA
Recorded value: 45 µA
